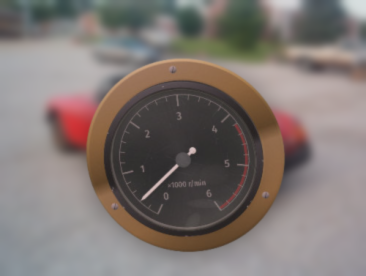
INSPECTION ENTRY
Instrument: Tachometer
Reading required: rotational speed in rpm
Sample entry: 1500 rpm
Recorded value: 400 rpm
